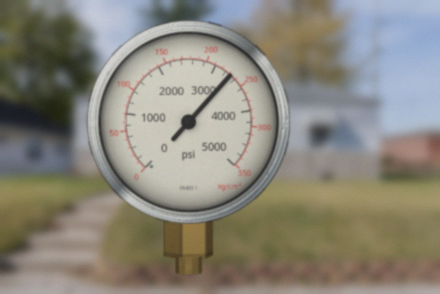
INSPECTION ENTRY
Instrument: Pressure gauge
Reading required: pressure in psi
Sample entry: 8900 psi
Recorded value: 3300 psi
